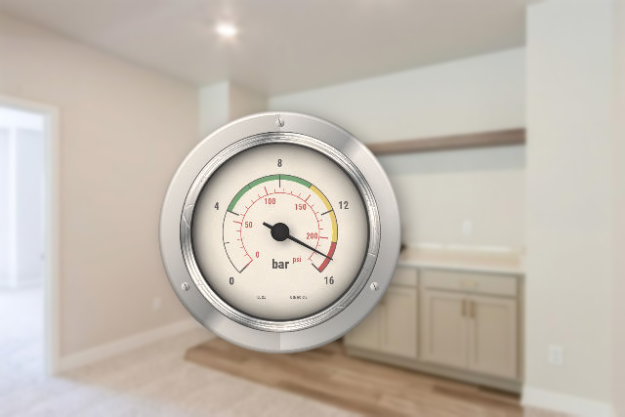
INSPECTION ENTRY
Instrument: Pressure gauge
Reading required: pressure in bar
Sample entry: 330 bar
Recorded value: 15 bar
